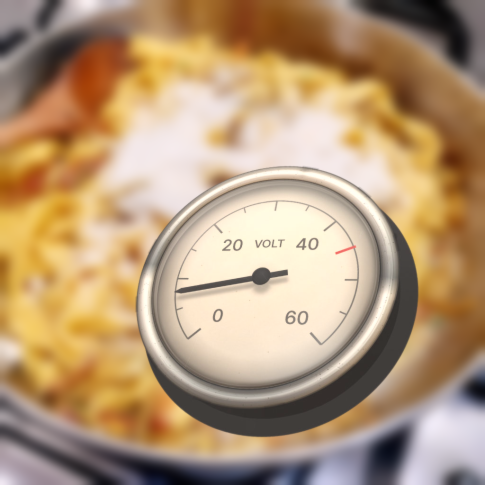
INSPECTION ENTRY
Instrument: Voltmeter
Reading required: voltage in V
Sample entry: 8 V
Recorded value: 7.5 V
